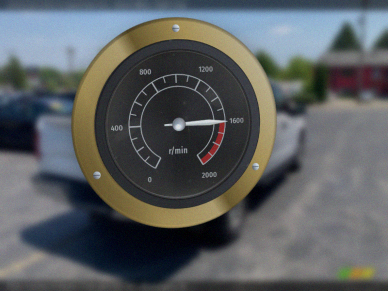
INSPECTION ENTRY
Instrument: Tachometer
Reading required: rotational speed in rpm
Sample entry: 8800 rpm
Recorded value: 1600 rpm
